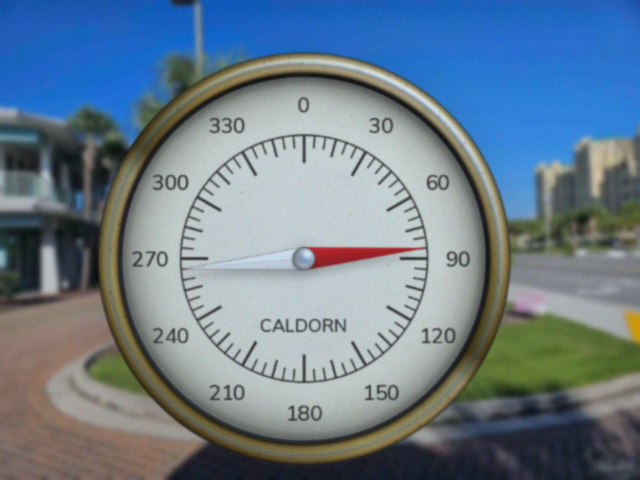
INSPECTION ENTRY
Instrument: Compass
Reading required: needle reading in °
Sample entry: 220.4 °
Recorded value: 85 °
